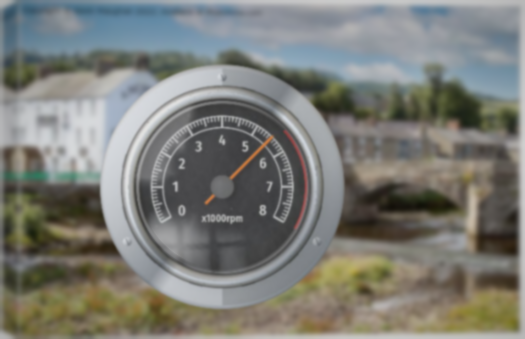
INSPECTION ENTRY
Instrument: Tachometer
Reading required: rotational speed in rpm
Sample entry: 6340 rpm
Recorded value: 5500 rpm
